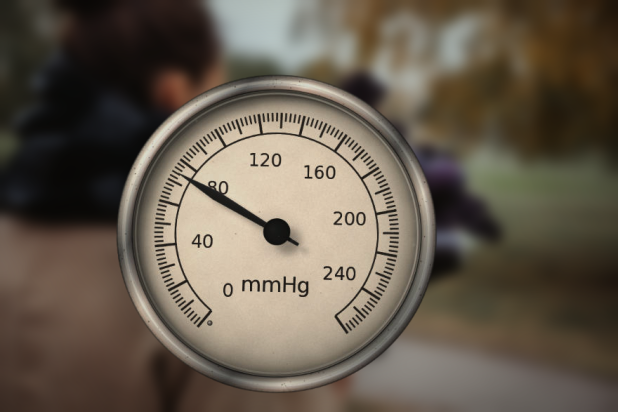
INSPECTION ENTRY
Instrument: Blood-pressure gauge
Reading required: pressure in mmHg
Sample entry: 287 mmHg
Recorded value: 74 mmHg
